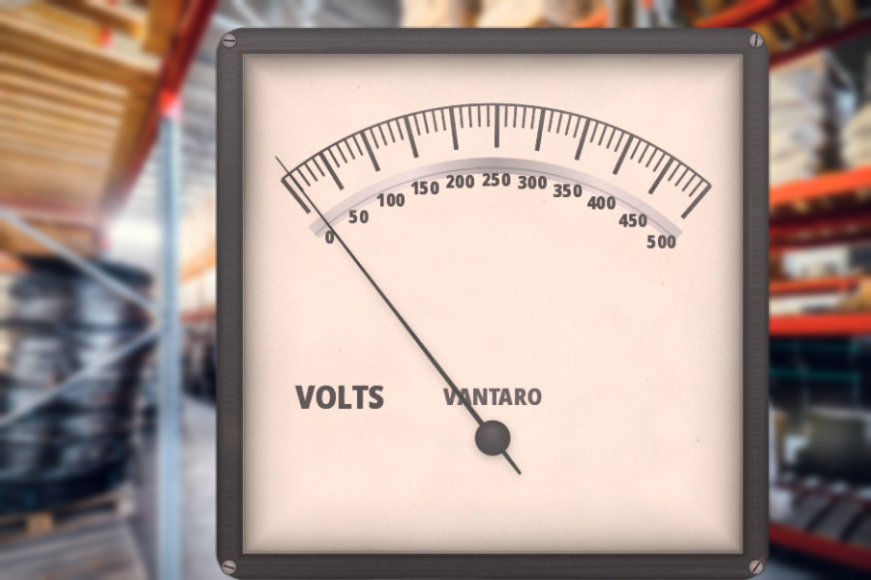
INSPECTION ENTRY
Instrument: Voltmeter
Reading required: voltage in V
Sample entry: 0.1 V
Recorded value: 10 V
